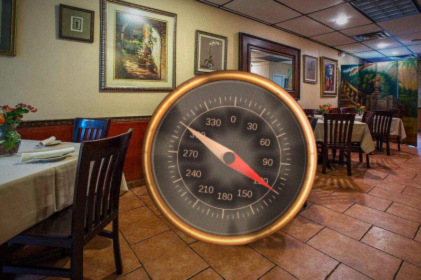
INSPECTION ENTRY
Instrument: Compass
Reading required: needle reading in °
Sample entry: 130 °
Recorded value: 120 °
